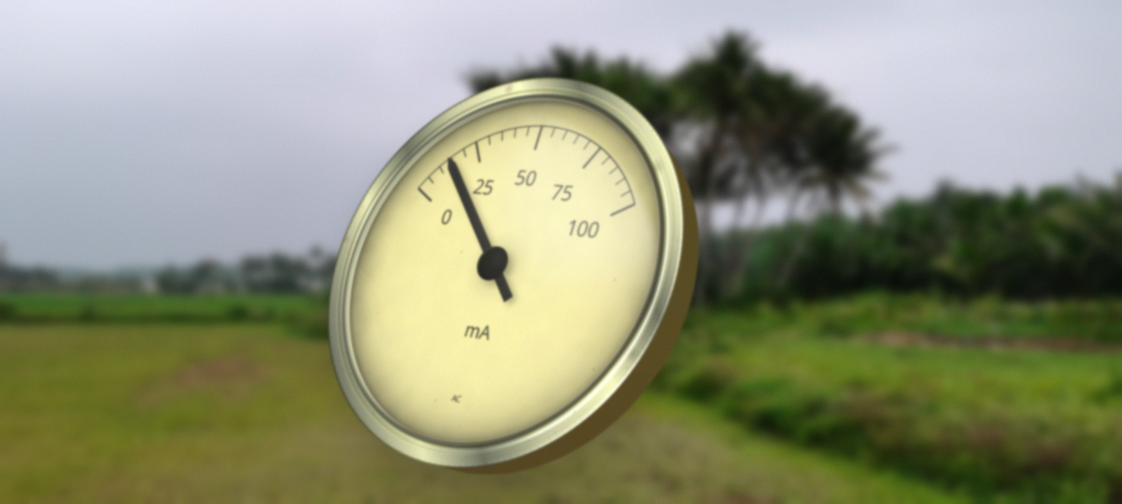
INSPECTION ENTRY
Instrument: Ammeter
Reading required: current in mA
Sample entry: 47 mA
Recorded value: 15 mA
